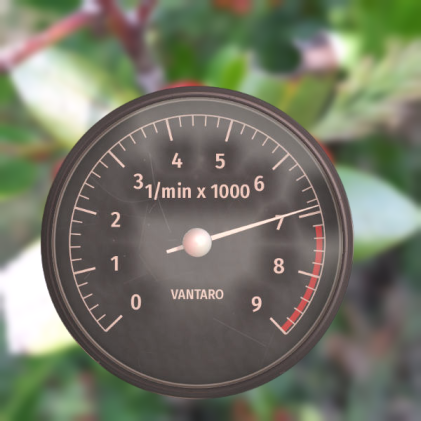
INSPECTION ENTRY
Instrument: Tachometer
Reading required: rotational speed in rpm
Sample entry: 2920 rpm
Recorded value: 6900 rpm
